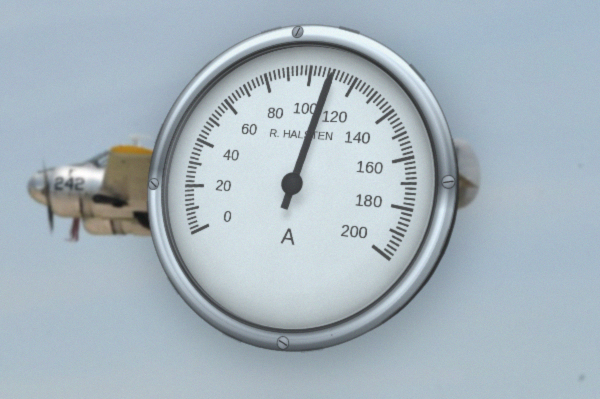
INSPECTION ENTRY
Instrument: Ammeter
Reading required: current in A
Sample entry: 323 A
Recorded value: 110 A
